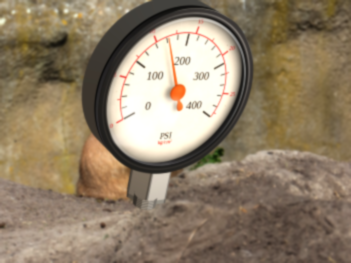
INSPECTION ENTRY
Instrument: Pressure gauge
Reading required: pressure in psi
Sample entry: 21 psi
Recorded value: 160 psi
